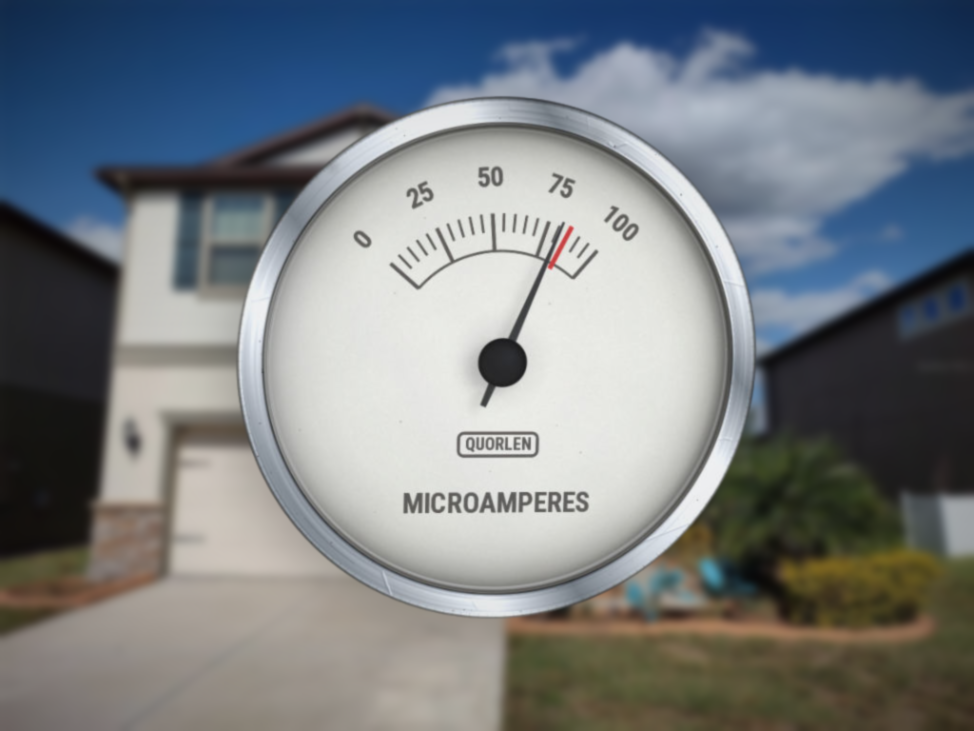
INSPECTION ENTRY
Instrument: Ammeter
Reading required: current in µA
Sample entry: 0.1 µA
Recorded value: 80 µA
